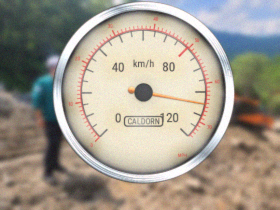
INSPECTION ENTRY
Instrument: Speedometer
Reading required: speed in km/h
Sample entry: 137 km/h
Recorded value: 105 km/h
